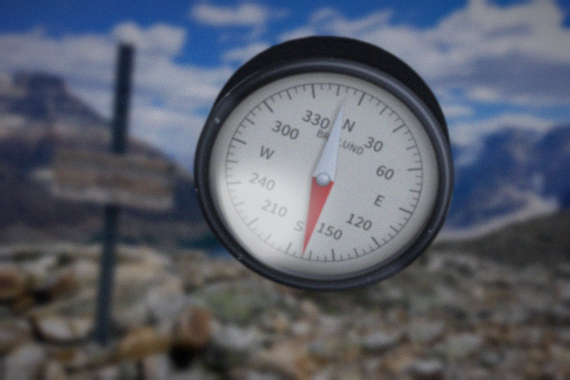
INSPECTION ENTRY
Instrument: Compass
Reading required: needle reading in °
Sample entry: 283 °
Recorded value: 170 °
